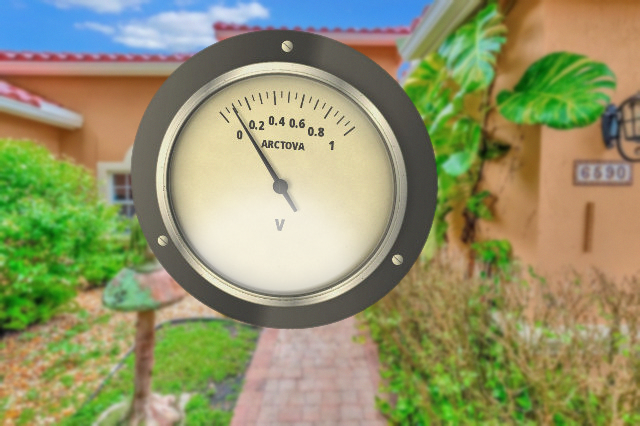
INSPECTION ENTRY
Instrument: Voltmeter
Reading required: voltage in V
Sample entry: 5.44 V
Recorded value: 0.1 V
